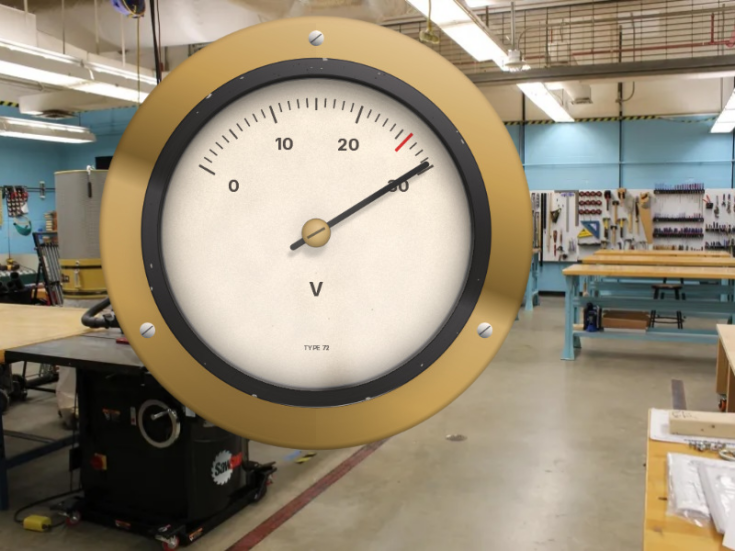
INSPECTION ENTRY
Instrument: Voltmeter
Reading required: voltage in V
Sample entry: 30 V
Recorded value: 29.5 V
